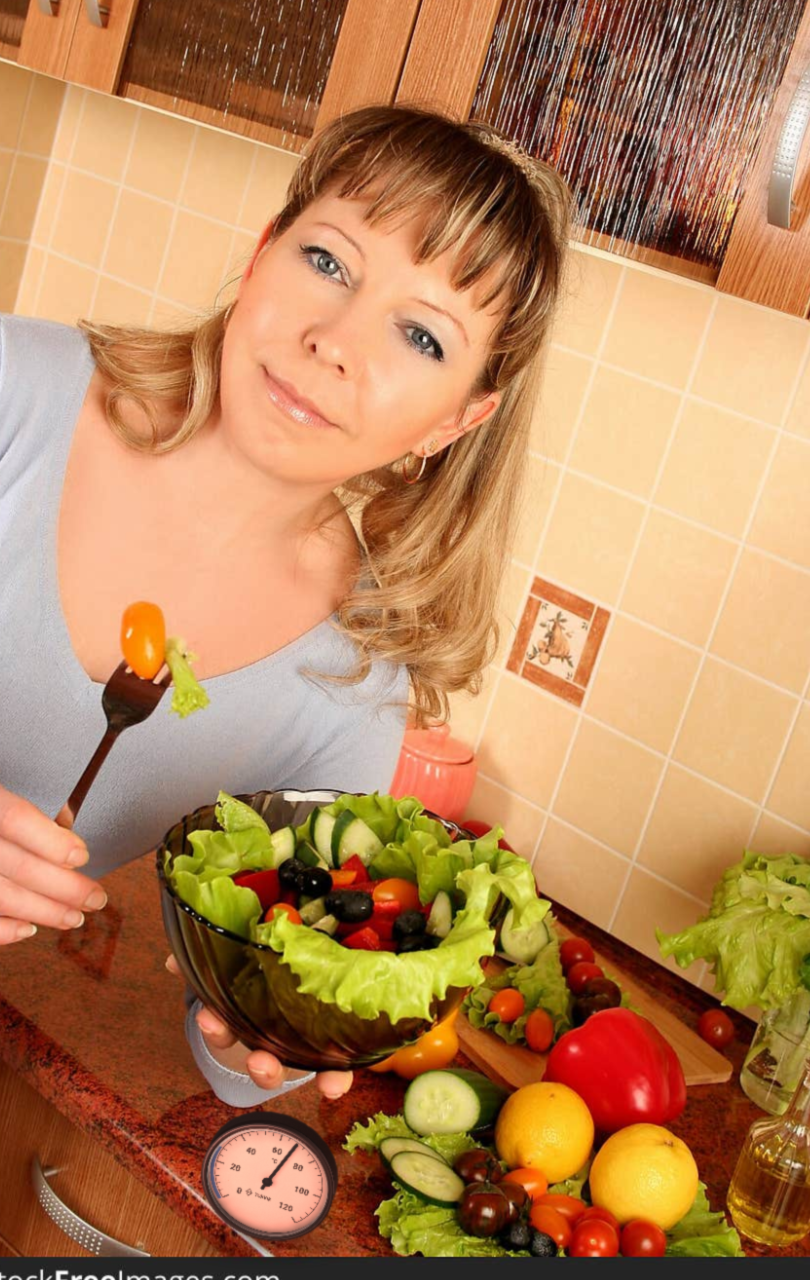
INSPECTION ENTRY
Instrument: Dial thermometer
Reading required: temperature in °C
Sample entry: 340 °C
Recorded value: 68 °C
